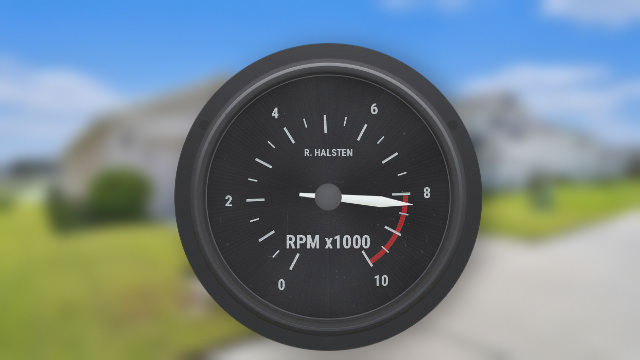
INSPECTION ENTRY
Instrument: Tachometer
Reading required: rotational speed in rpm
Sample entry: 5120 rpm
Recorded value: 8250 rpm
